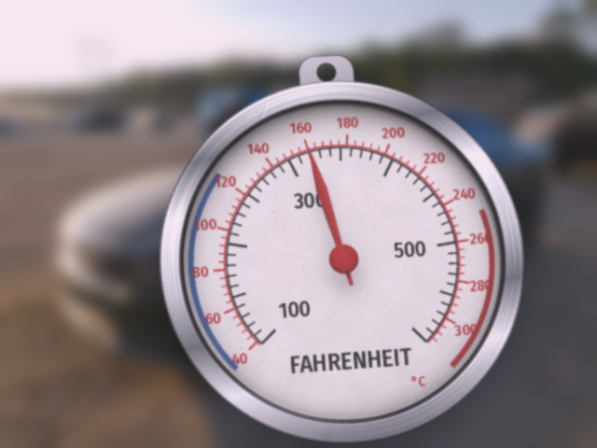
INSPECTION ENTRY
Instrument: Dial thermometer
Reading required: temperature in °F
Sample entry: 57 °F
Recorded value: 320 °F
